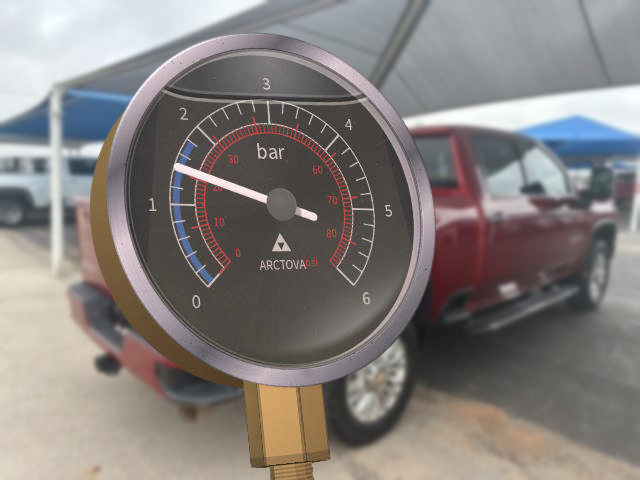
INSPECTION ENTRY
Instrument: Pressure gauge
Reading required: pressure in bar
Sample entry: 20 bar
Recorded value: 1.4 bar
